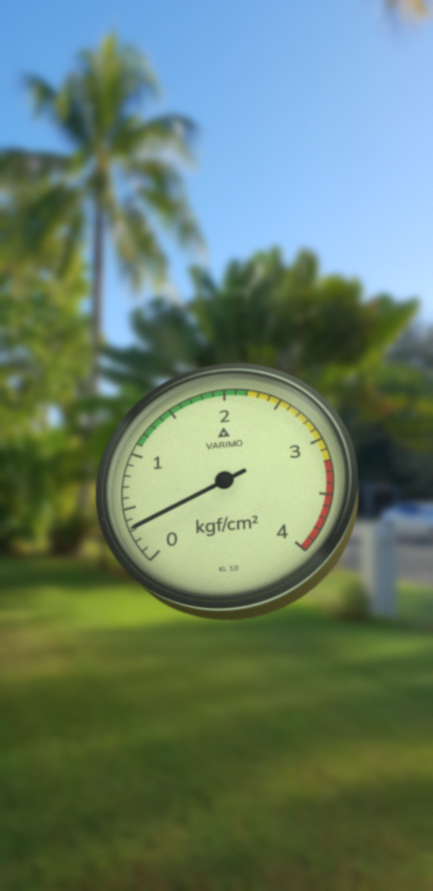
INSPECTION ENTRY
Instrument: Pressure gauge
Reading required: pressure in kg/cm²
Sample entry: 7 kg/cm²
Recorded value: 0.3 kg/cm²
